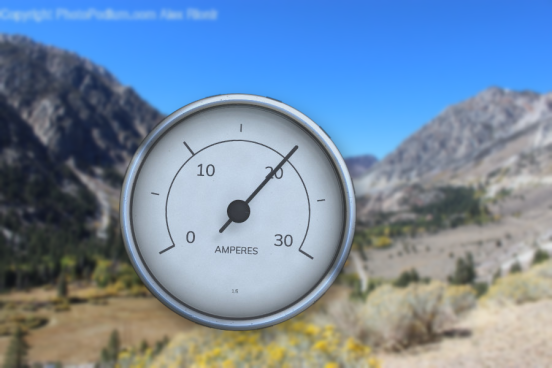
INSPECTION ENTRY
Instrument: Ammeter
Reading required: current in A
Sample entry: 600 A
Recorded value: 20 A
